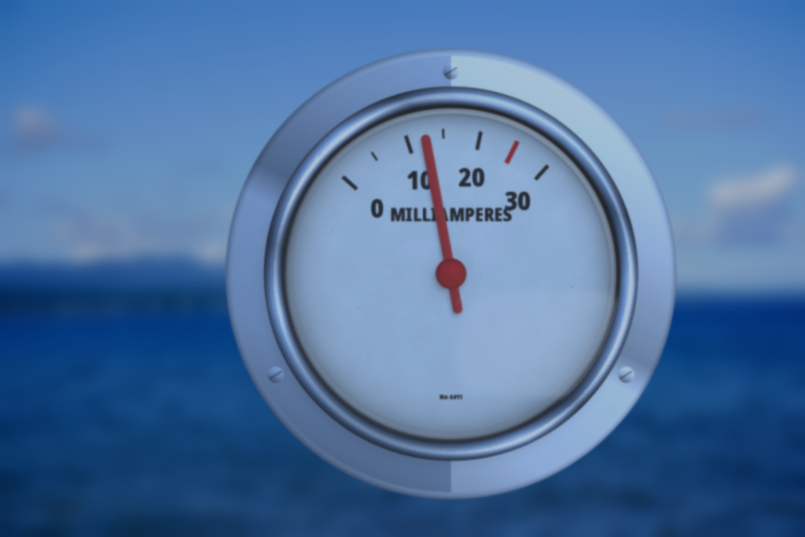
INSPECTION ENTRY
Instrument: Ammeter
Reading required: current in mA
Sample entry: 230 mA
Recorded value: 12.5 mA
